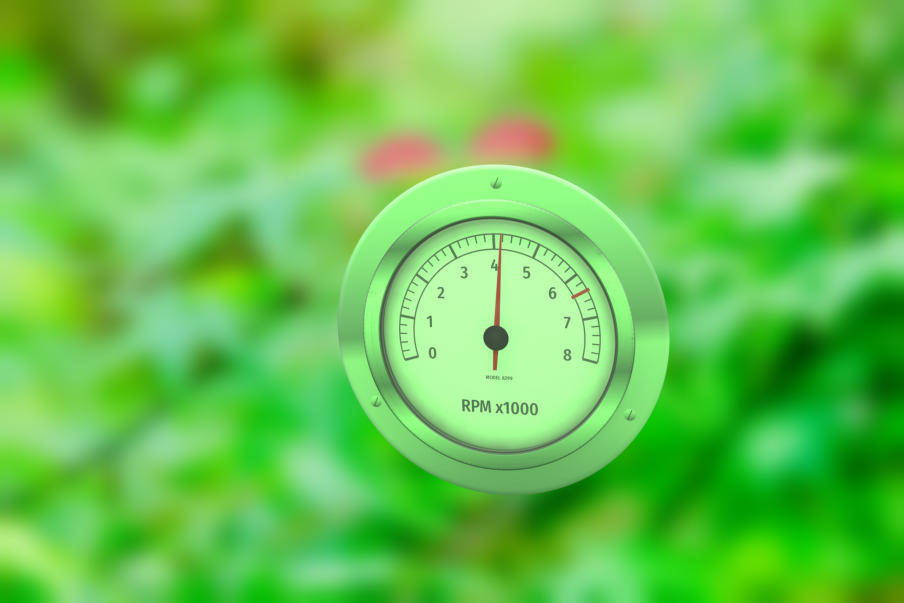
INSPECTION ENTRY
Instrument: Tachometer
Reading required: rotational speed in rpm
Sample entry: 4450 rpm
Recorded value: 4200 rpm
